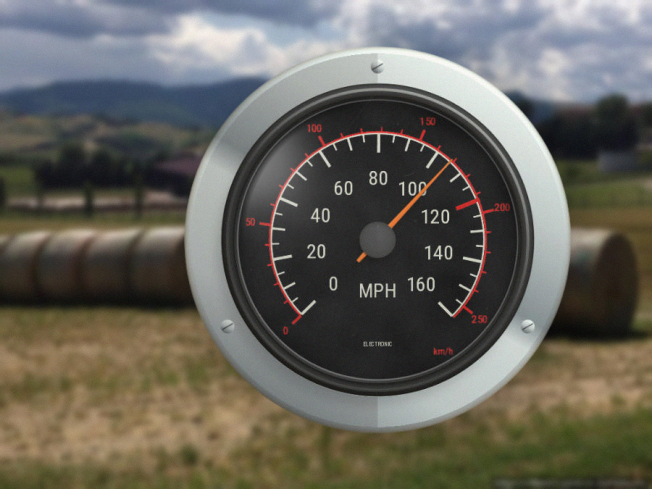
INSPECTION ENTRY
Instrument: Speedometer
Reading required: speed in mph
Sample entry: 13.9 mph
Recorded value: 105 mph
